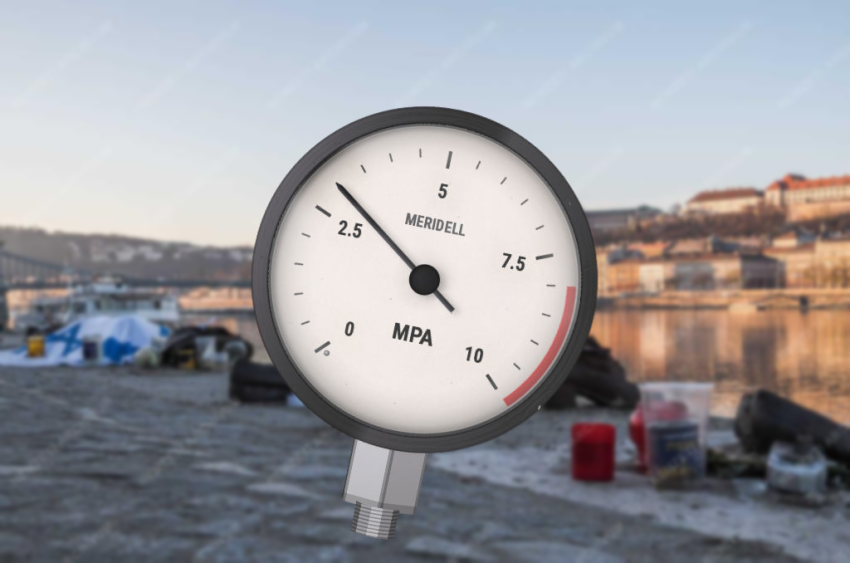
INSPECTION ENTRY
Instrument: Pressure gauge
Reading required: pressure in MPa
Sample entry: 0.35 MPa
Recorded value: 3 MPa
